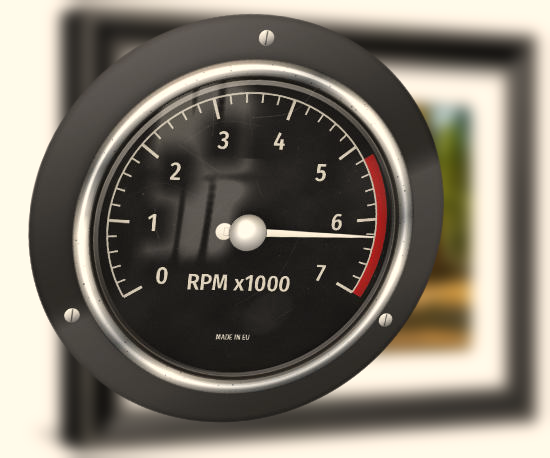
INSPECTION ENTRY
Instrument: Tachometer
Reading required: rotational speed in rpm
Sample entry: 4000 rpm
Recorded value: 6200 rpm
